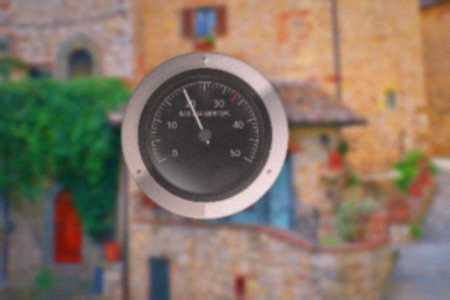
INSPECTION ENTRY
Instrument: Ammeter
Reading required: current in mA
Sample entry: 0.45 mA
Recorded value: 20 mA
